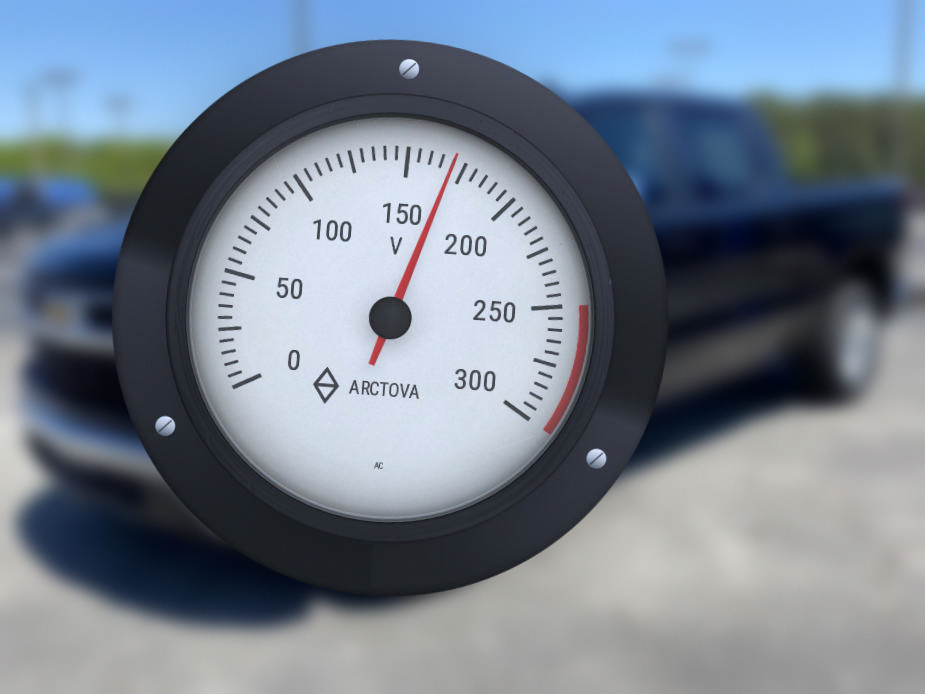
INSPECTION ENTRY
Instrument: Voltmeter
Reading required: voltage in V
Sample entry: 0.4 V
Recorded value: 170 V
